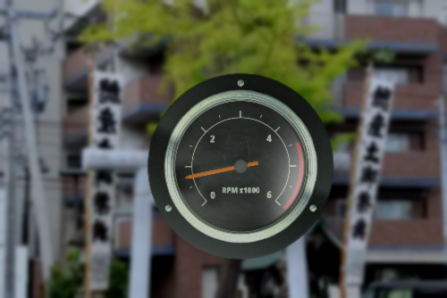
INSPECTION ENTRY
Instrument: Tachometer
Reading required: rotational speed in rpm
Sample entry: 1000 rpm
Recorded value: 750 rpm
